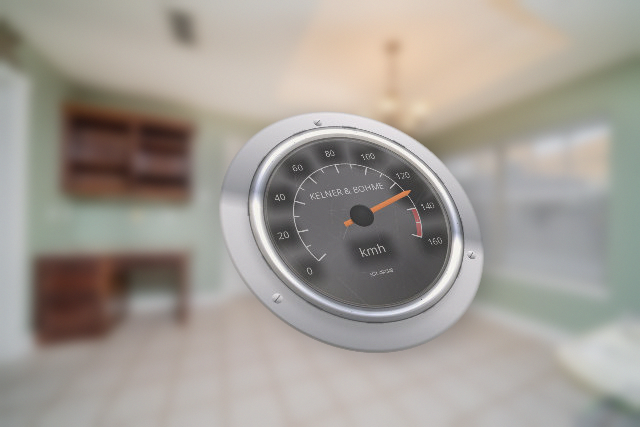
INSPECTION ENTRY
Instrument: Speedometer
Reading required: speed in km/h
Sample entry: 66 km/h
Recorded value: 130 km/h
